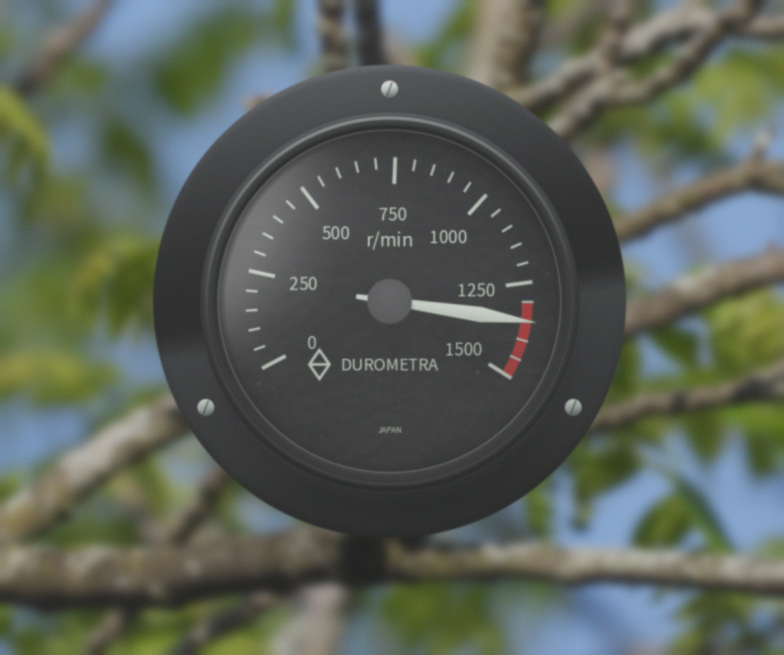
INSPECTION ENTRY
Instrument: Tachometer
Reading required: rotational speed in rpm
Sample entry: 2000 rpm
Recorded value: 1350 rpm
